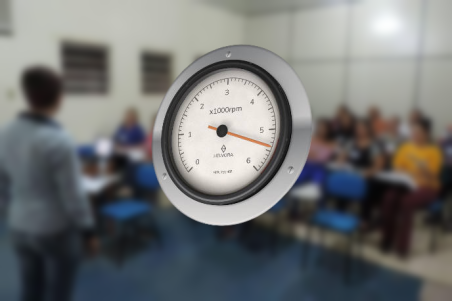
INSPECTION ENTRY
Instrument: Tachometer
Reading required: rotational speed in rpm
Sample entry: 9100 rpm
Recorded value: 5400 rpm
